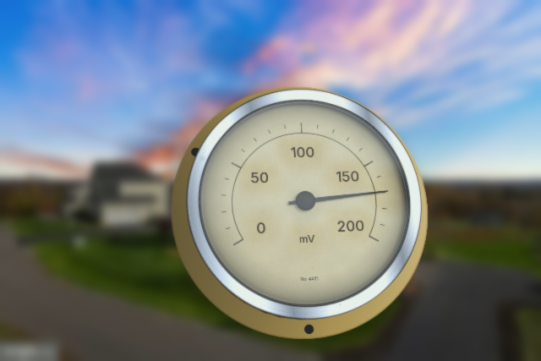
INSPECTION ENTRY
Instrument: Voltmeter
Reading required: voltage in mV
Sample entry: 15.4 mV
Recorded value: 170 mV
